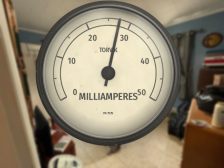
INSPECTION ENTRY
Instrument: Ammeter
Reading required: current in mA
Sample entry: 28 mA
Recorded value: 27.5 mA
